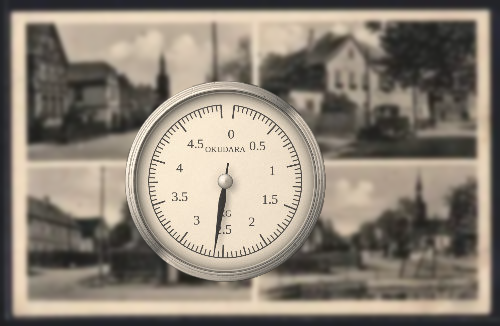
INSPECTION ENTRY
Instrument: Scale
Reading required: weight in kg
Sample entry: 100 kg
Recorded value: 2.6 kg
